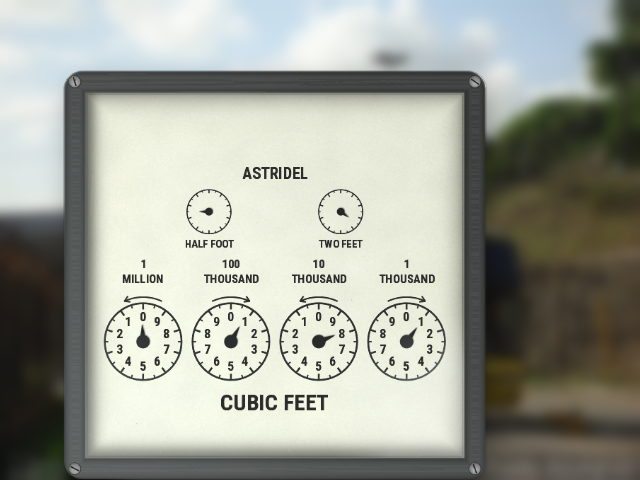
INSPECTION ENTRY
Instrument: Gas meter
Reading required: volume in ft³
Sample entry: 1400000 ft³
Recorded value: 8100 ft³
